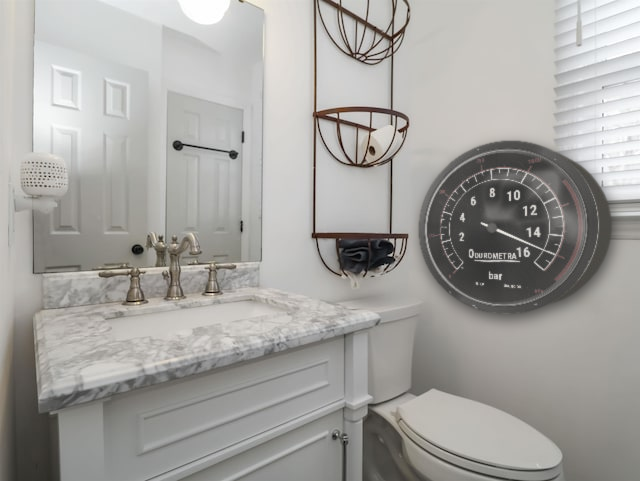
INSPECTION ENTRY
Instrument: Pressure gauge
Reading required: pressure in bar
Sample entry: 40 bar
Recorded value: 15 bar
